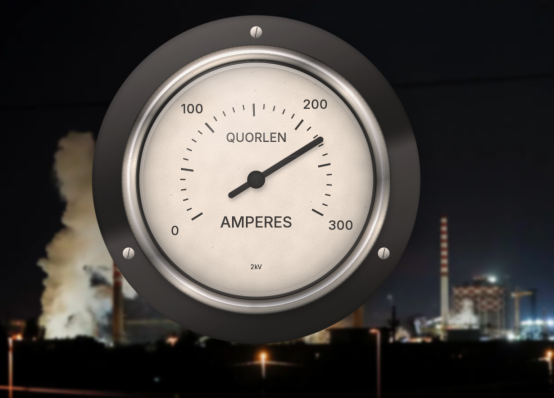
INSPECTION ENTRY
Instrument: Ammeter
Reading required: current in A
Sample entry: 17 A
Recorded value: 225 A
